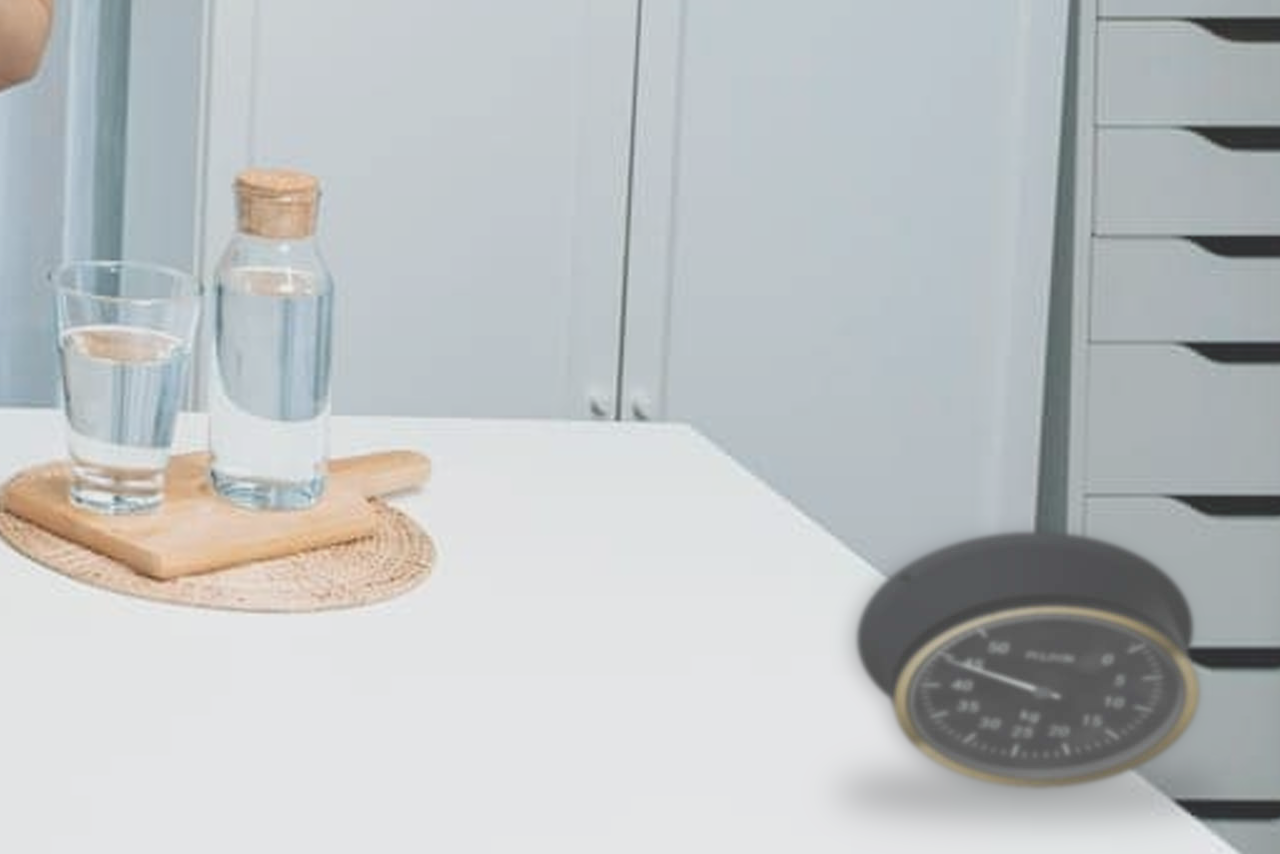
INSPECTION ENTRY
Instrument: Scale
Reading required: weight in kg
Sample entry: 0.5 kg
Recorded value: 45 kg
